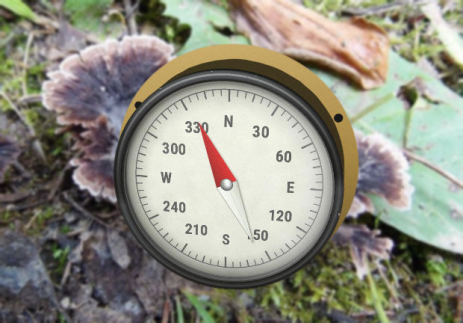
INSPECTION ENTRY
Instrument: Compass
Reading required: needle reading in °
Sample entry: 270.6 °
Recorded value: 335 °
